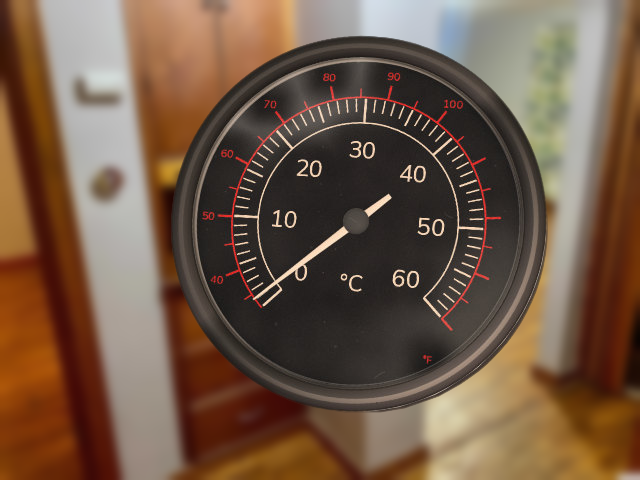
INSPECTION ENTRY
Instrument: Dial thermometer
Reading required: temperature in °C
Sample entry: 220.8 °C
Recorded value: 1 °C
